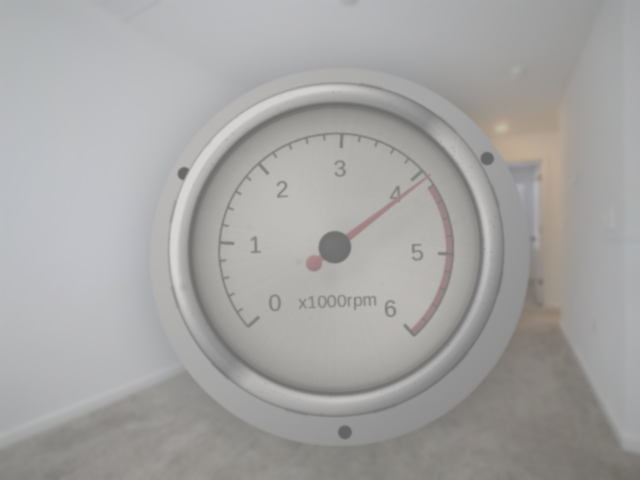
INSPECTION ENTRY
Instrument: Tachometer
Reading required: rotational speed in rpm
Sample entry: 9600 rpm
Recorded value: 4100 rpm
